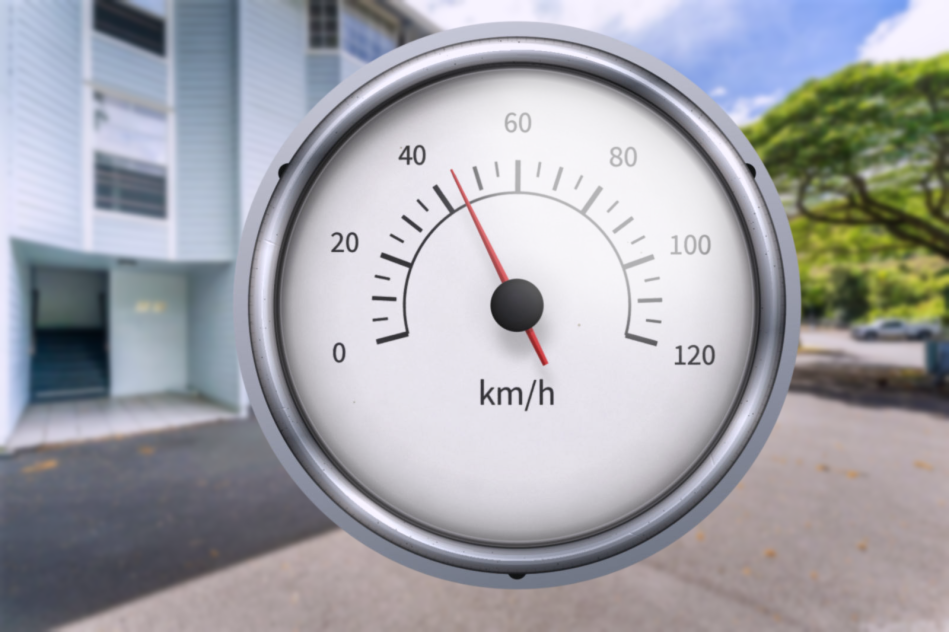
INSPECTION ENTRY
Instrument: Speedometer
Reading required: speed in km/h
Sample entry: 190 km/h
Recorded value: 45 km/h
